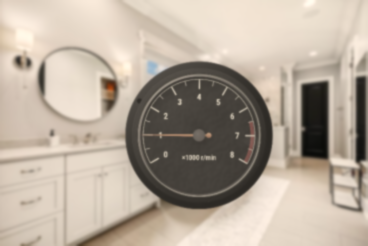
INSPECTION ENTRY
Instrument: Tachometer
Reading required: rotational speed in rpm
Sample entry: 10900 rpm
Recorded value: 1000 rpm
